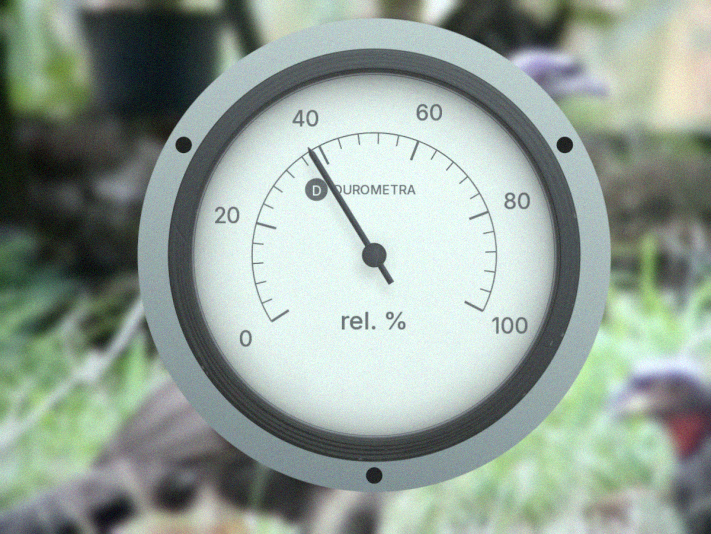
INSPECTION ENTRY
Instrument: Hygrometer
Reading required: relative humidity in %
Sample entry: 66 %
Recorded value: 38 %
